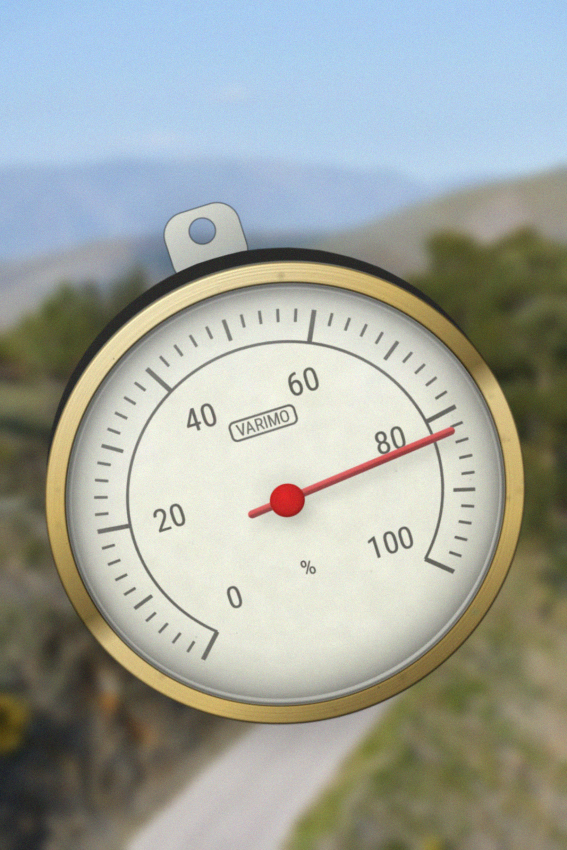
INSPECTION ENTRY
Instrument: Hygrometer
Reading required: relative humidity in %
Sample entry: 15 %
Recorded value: 82 %
